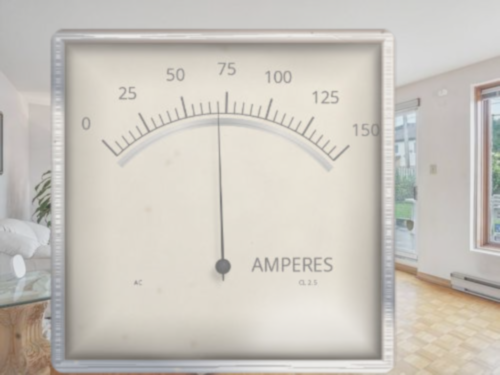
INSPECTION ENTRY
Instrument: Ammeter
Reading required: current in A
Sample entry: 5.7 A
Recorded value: 70 A
